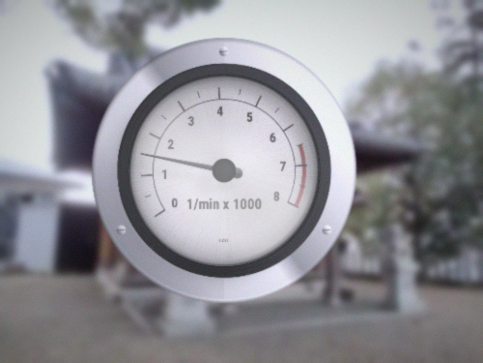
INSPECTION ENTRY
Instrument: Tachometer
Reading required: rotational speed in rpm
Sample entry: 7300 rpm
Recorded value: 1500 rpm
